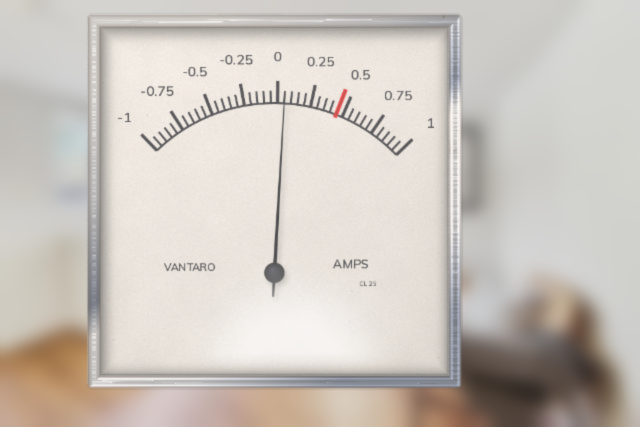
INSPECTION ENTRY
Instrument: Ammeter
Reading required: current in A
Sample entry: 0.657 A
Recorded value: 0.05 A
